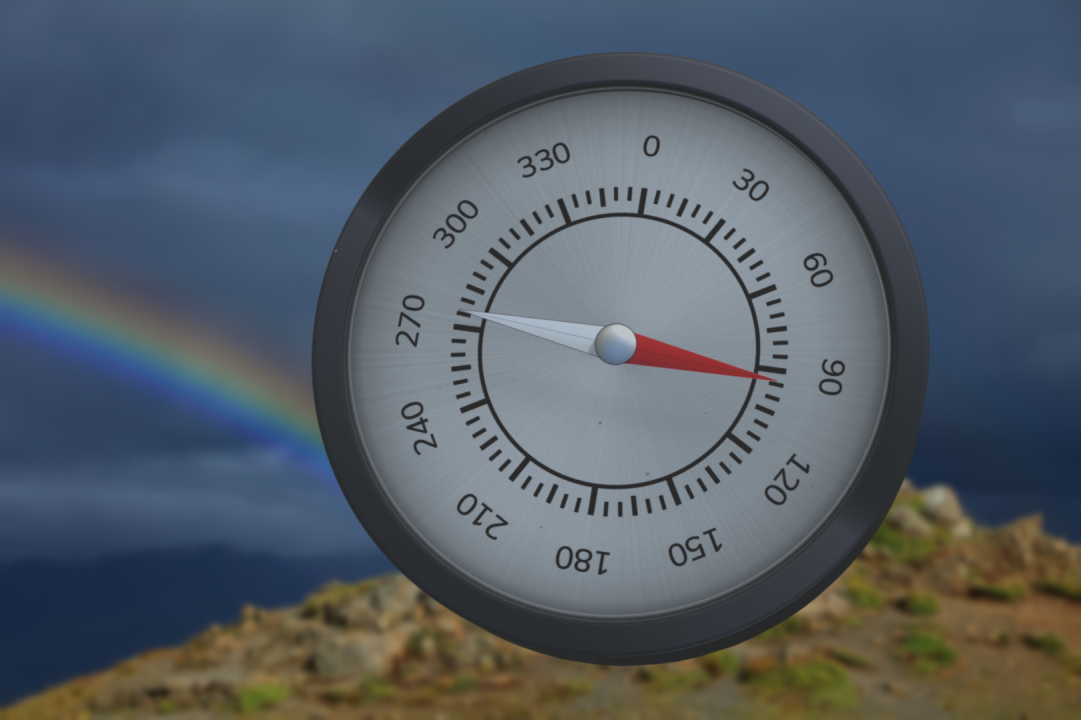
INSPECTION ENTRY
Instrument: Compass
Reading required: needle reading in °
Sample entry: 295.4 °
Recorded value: 95 °
